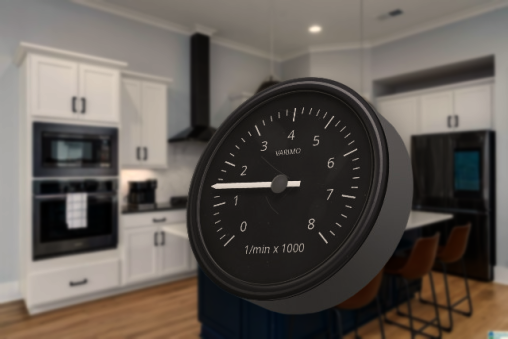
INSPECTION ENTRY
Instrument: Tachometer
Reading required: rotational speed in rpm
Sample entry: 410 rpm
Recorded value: 1400 rpm
